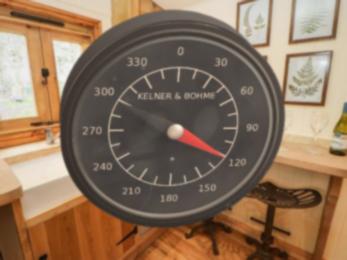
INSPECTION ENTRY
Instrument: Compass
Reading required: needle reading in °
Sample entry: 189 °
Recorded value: 120 °
